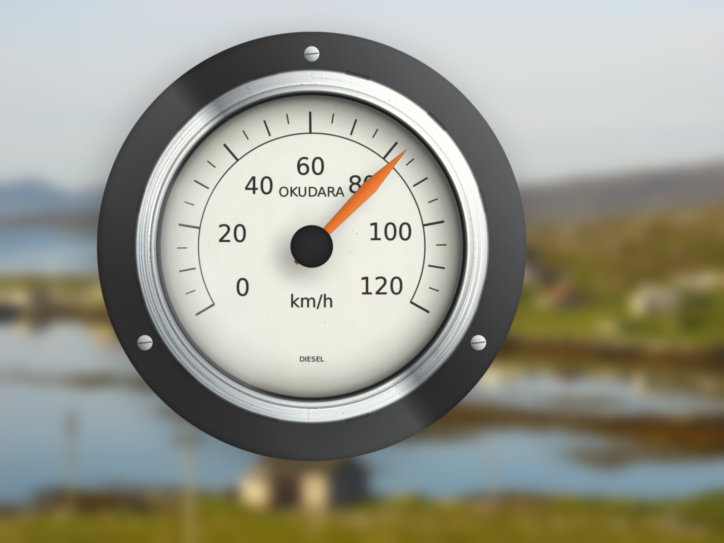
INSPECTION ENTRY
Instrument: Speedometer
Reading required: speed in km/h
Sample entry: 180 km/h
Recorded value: 82.5 km/h
